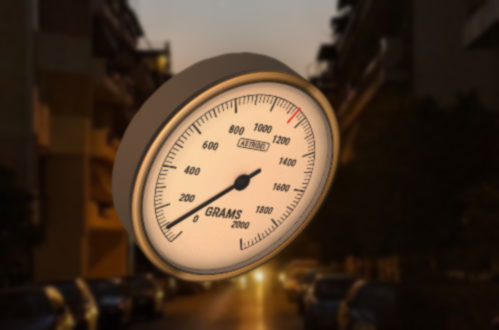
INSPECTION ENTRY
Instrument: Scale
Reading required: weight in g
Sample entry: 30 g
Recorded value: 100 g
